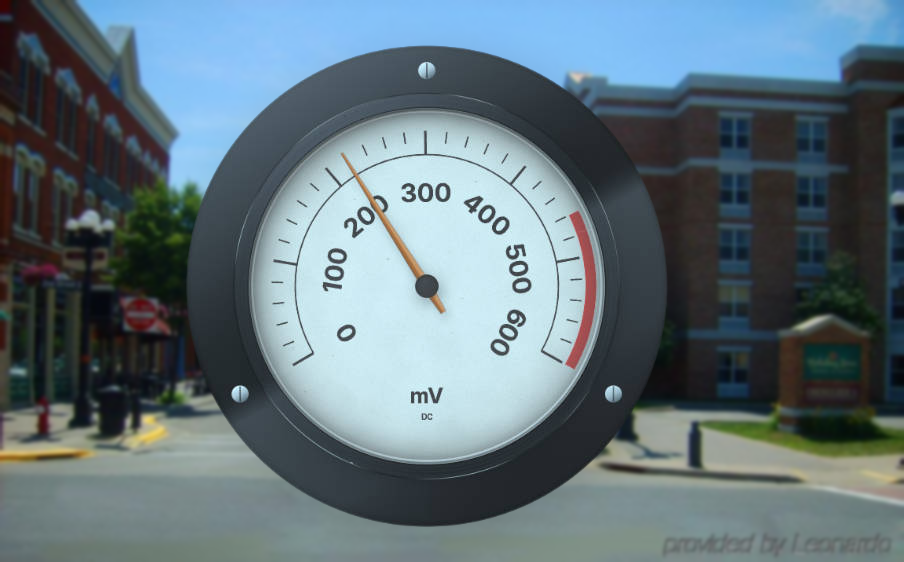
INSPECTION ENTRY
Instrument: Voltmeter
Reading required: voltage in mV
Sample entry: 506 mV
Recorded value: 220 mV
